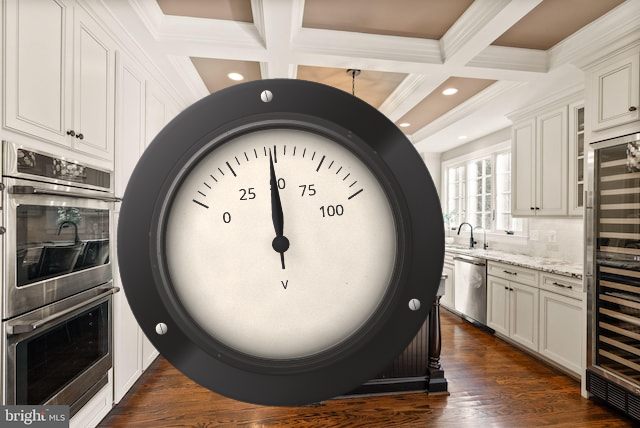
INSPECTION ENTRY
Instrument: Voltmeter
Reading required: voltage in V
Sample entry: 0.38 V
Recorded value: 47.5 V
